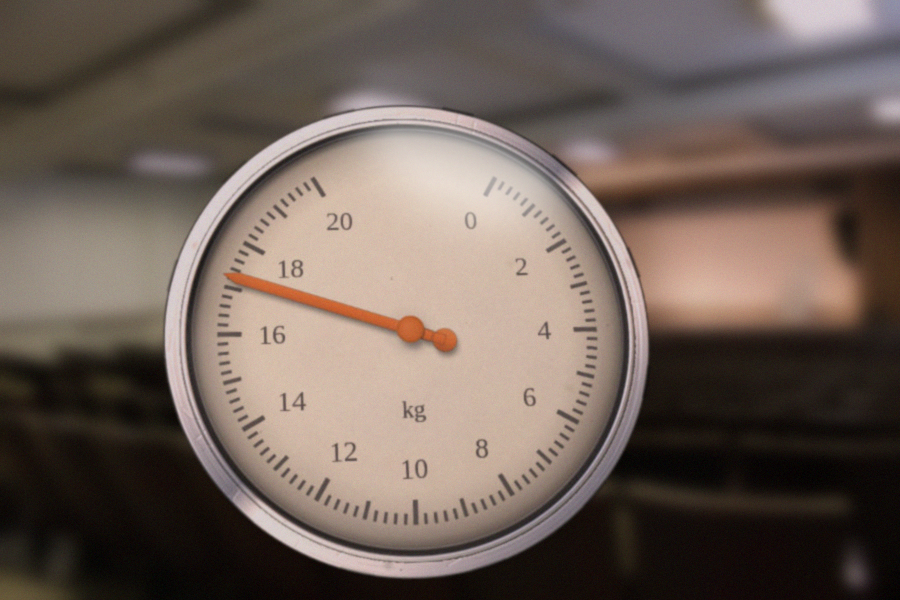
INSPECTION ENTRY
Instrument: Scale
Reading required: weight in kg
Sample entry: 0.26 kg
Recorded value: 17.2 kg
